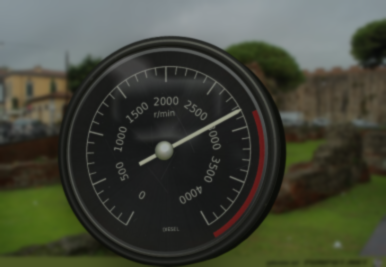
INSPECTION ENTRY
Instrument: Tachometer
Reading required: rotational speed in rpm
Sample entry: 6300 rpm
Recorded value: 2850 rpm
